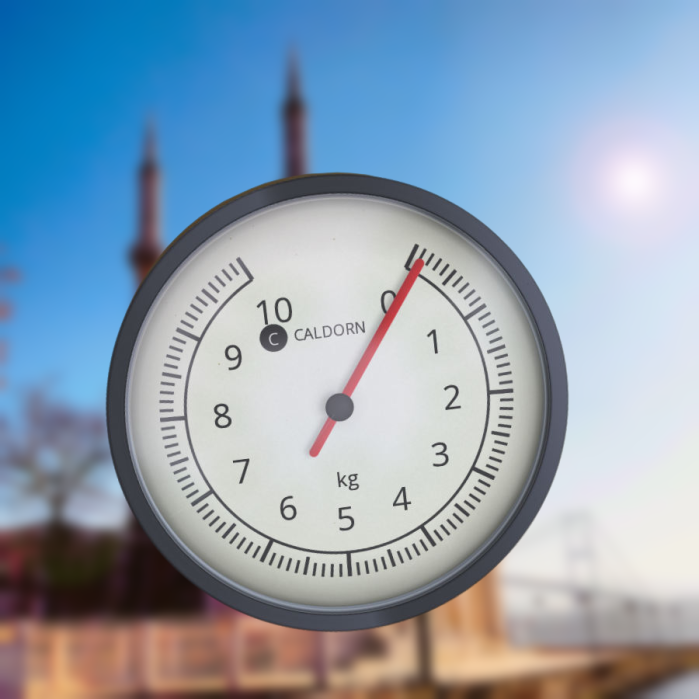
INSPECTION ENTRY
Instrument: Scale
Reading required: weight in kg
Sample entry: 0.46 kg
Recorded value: 0.1 kg
